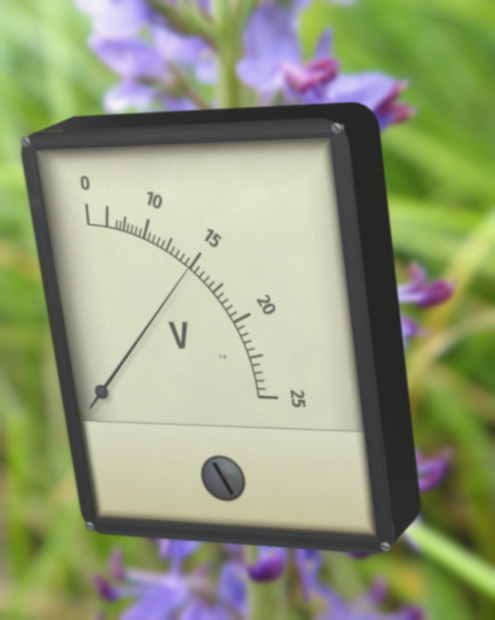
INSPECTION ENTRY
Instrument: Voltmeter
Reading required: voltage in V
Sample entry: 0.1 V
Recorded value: 15 V
